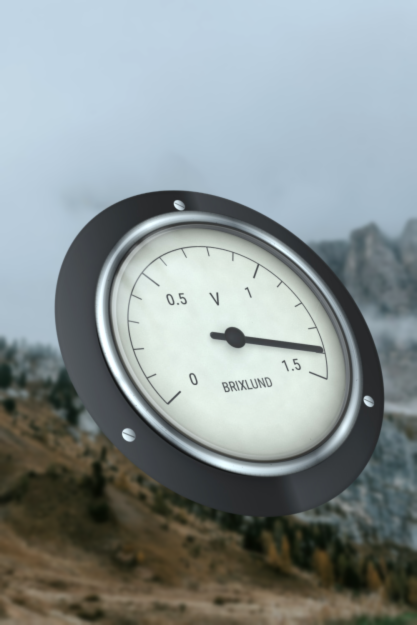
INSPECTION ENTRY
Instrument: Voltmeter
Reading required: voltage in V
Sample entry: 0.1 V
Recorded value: 1.4 V
